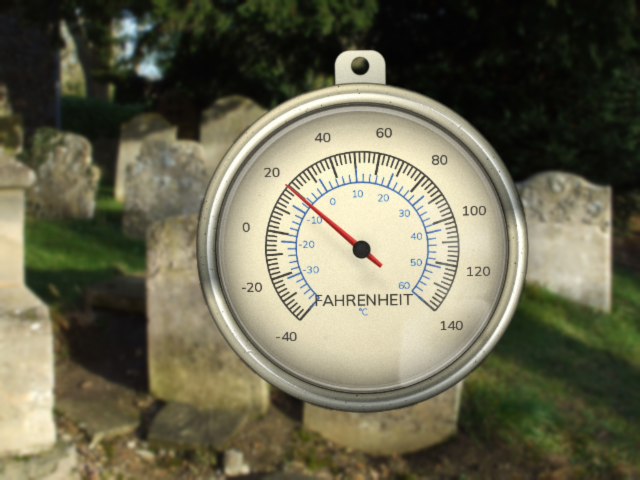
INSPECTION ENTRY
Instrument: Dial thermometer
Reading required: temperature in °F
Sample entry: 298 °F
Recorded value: 20 °F
